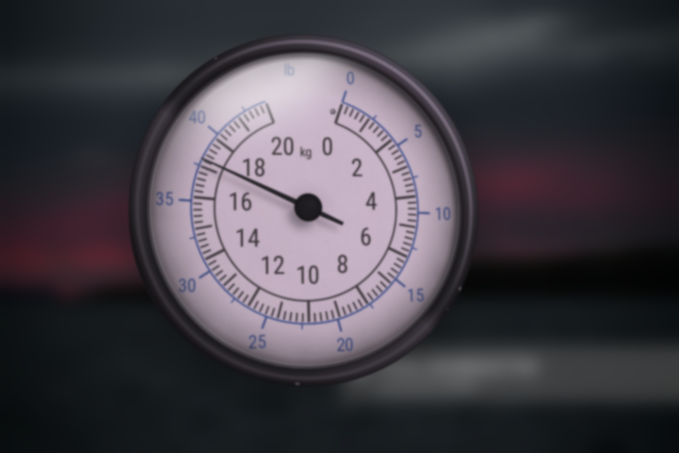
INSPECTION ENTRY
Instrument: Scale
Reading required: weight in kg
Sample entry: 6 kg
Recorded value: 17.2 kg
